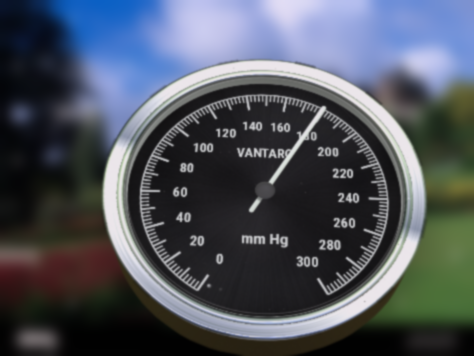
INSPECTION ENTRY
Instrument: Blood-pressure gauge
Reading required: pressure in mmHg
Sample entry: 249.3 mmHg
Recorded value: 180 mmHg
